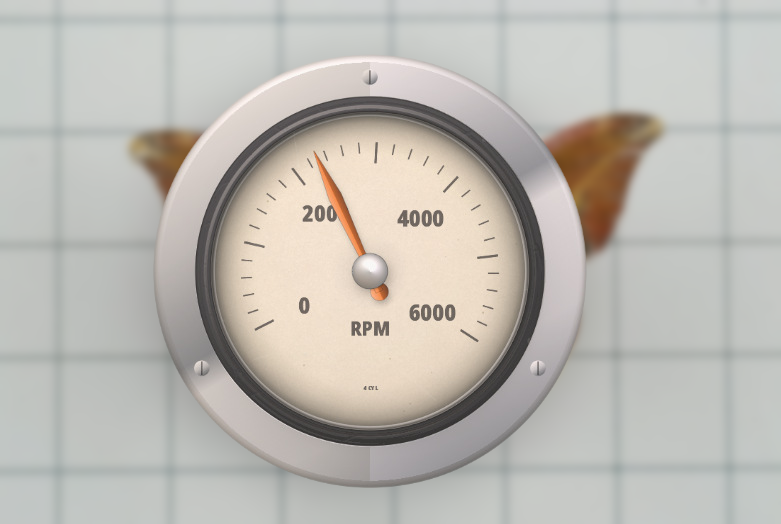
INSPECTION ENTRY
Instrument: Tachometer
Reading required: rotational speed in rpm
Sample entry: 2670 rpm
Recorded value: 2300 rpm
